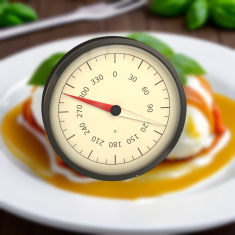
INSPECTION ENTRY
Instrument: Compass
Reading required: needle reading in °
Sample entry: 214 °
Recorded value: 290 °
